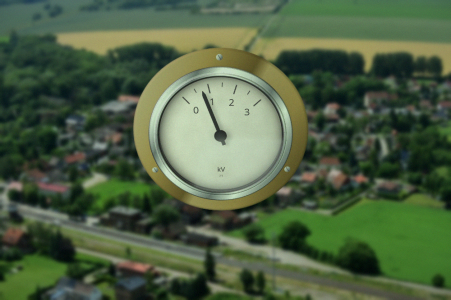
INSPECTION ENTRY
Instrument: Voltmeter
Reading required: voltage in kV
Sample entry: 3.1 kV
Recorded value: 0.75 kV
